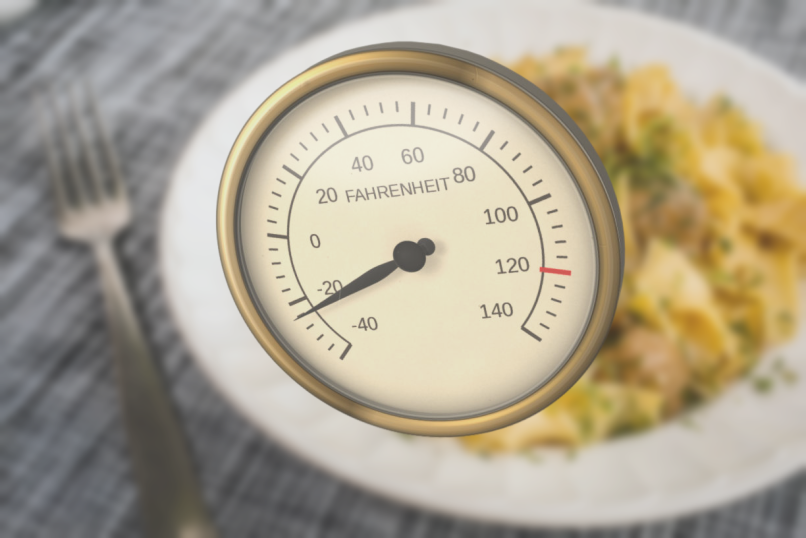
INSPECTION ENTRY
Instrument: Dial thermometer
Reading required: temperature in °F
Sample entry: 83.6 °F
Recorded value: -24 °F
